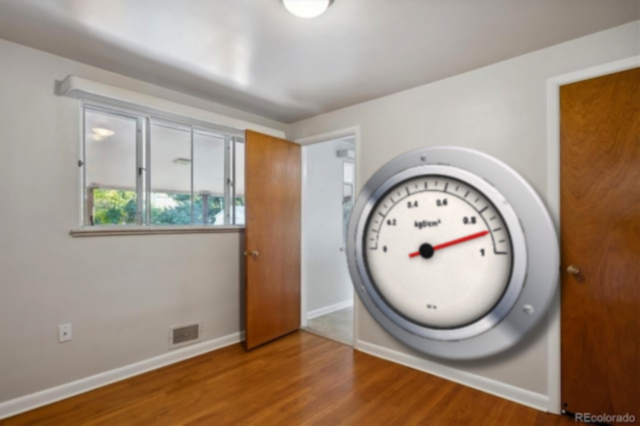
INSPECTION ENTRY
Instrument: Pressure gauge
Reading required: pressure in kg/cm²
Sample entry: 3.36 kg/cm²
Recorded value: 0.9 kg/cm²
